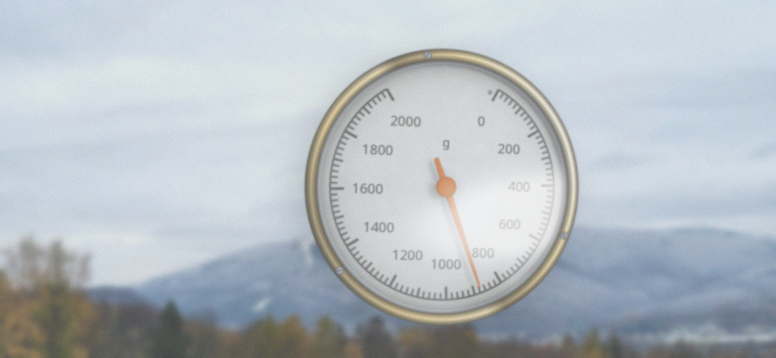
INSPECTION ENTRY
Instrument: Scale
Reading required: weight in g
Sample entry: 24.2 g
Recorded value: 880 g
